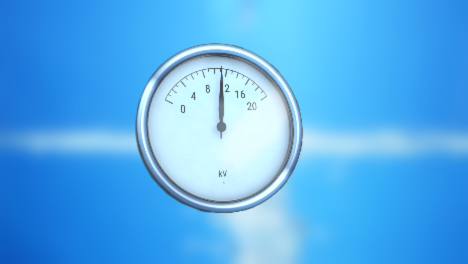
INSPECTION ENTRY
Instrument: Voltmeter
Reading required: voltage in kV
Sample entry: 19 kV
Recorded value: 11 kV
